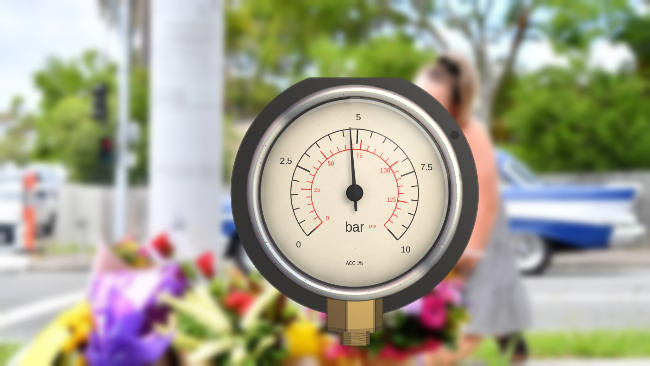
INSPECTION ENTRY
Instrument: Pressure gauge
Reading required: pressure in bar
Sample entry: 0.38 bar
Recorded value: 4.75 bar
